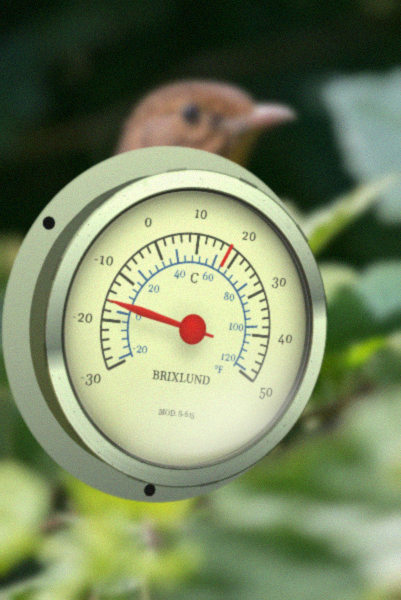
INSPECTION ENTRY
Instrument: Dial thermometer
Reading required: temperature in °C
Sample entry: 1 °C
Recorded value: -16 °C
